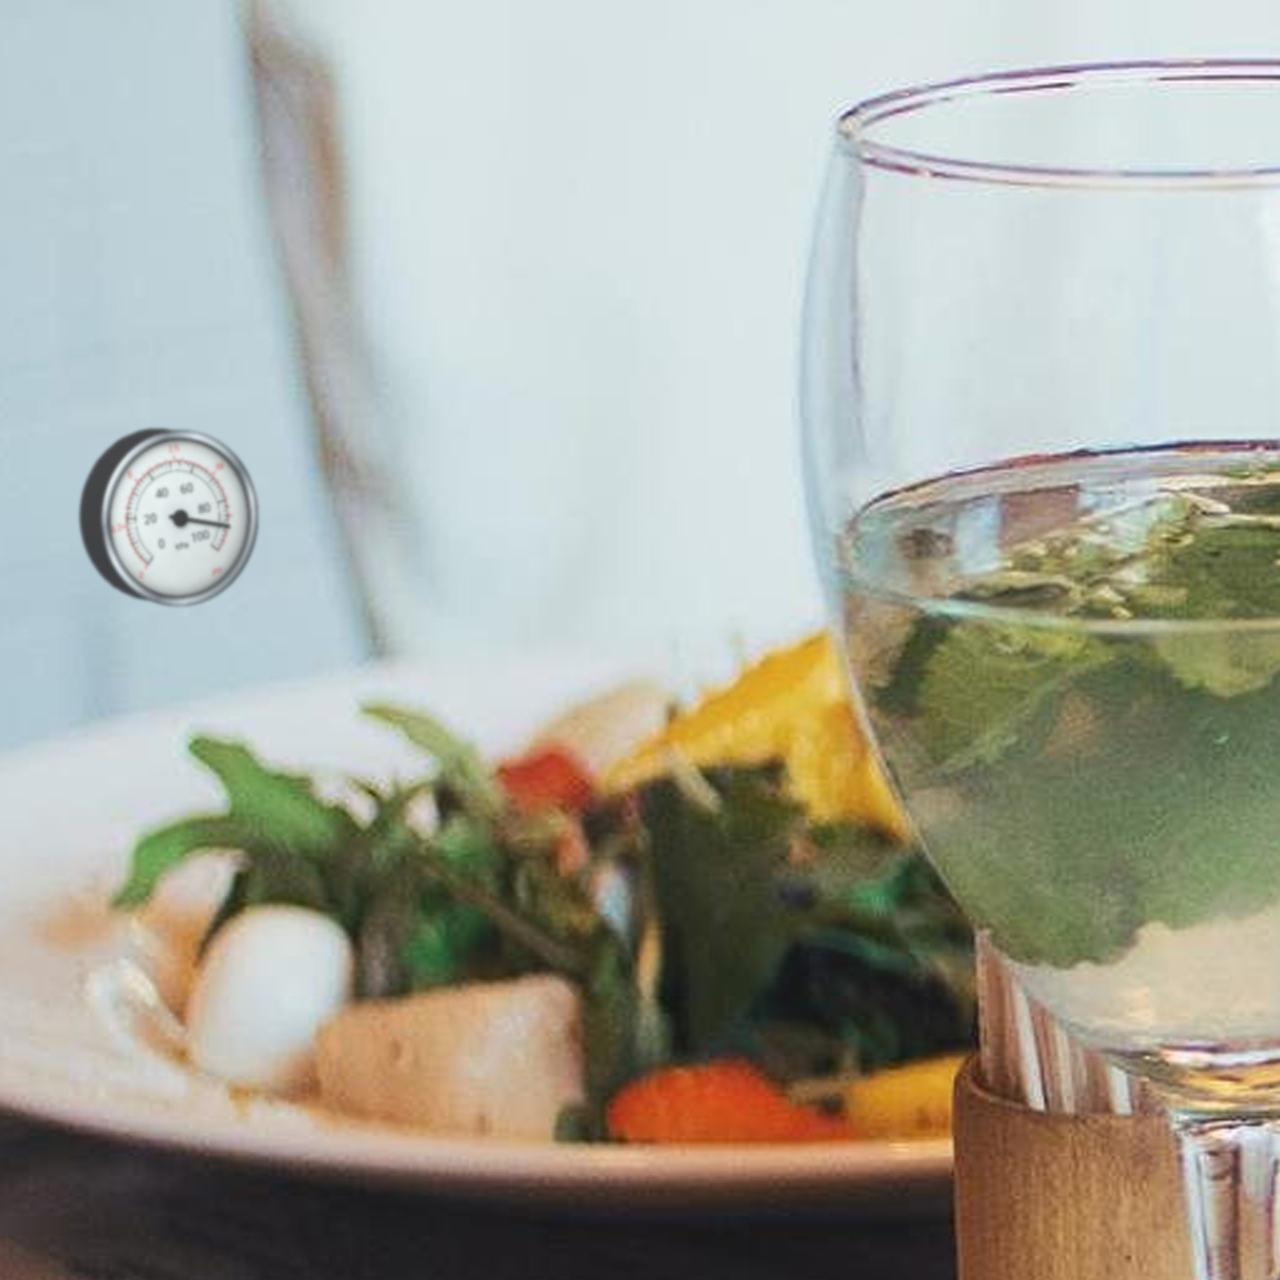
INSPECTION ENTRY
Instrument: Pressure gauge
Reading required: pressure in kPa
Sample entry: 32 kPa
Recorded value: 90 kPa
